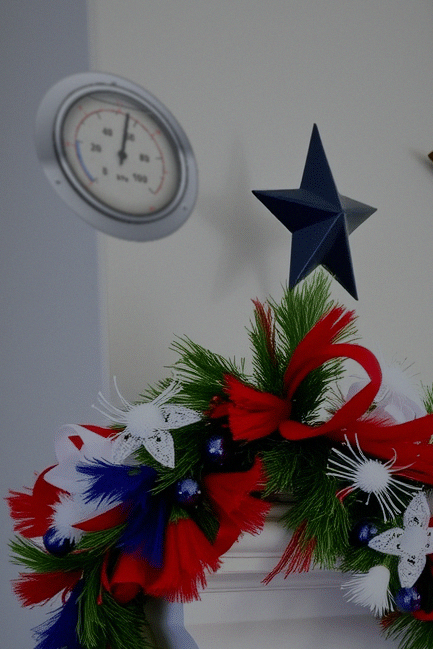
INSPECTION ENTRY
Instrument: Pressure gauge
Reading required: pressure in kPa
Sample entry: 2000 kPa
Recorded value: 55 kPa
